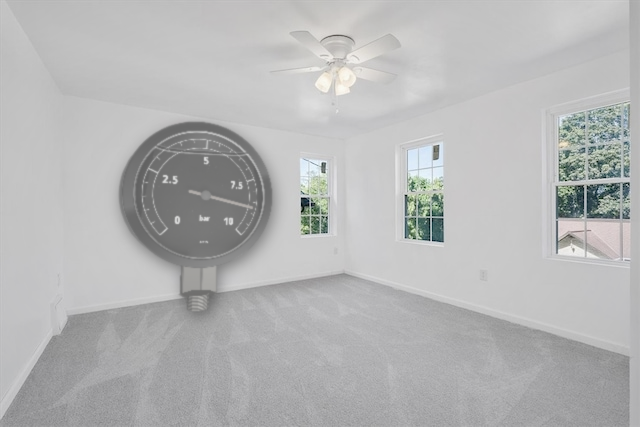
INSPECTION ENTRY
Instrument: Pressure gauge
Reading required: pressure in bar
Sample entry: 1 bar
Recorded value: 8.75 bar
